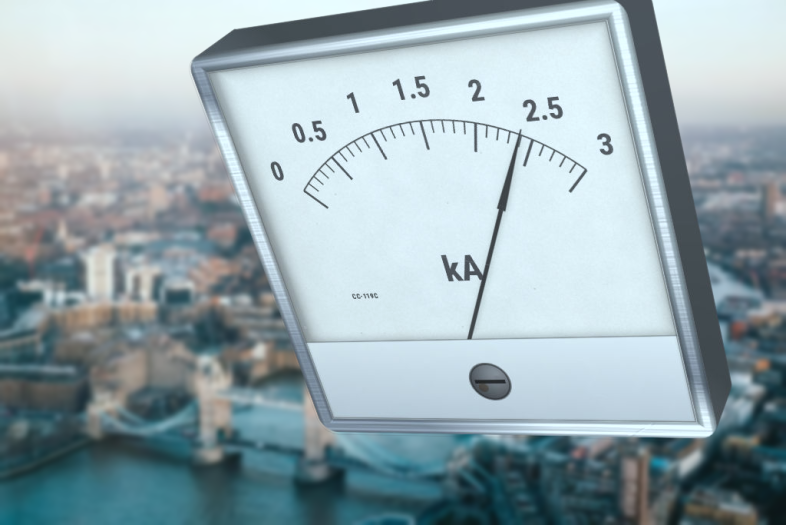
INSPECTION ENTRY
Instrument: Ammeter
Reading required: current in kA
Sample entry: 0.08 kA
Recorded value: 2.4 kA
